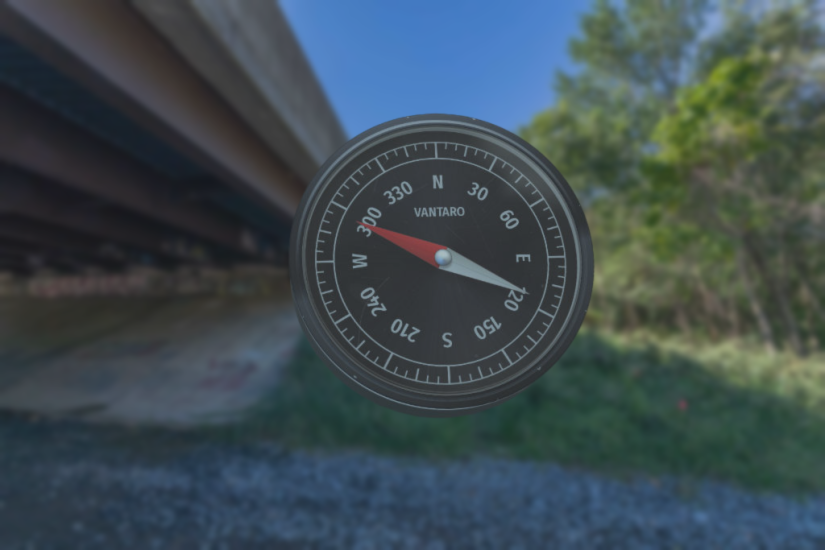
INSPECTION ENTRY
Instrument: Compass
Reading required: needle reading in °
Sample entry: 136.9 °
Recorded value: 295 °
